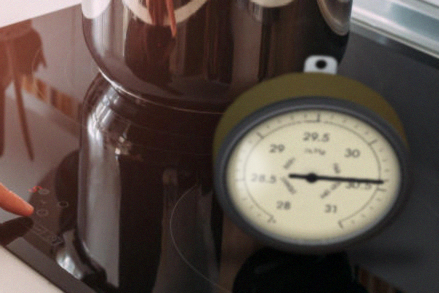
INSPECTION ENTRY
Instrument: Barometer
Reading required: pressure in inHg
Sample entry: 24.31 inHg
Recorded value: 30.4 inHg
